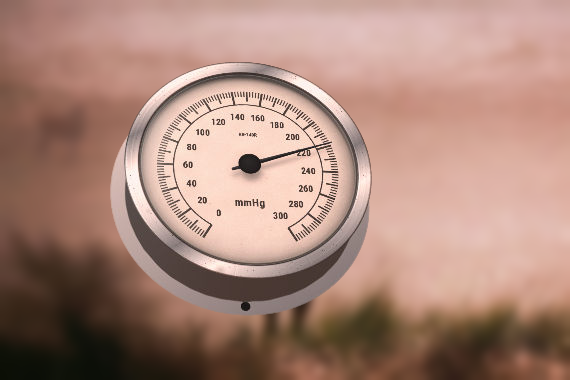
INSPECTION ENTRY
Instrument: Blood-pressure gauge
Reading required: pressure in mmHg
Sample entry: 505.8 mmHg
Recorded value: 220 mmHg
